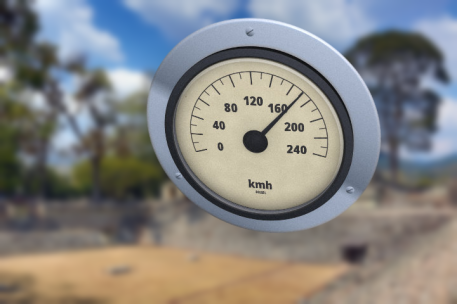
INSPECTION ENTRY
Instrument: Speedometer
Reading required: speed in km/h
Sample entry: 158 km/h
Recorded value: 170 km/h
